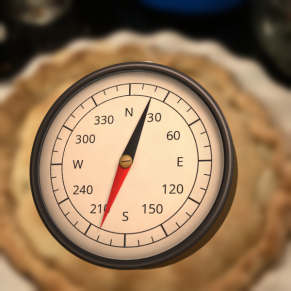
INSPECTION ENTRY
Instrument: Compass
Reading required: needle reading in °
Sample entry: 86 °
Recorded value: 200 °
